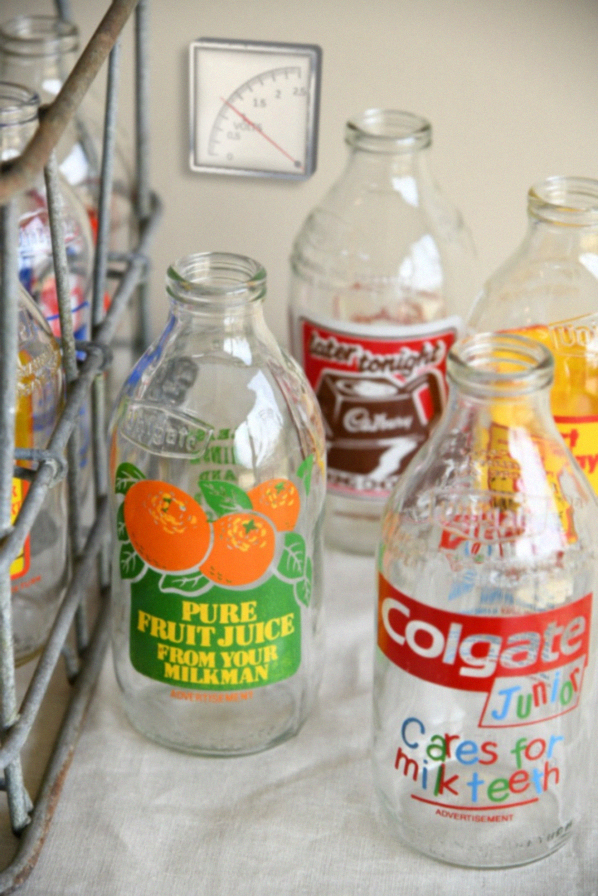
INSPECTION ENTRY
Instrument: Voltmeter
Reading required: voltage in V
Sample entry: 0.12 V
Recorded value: 1 V
